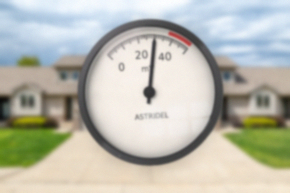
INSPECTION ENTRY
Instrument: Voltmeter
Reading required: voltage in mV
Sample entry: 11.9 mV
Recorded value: 30 mV
